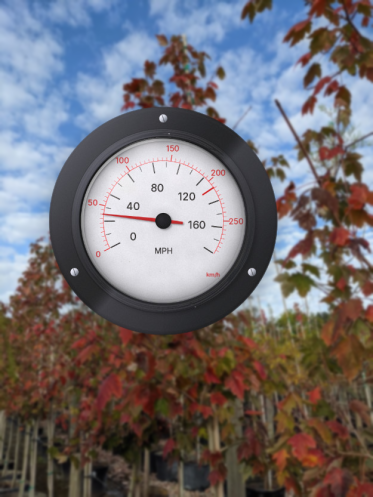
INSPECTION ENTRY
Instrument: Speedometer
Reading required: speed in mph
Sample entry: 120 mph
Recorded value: 25 mph
